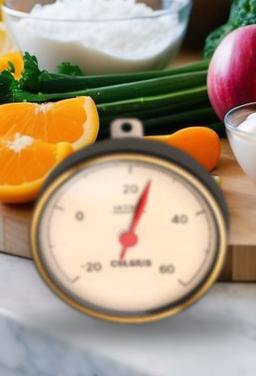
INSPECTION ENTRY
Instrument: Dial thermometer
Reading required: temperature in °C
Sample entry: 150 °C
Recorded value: 25 °C
